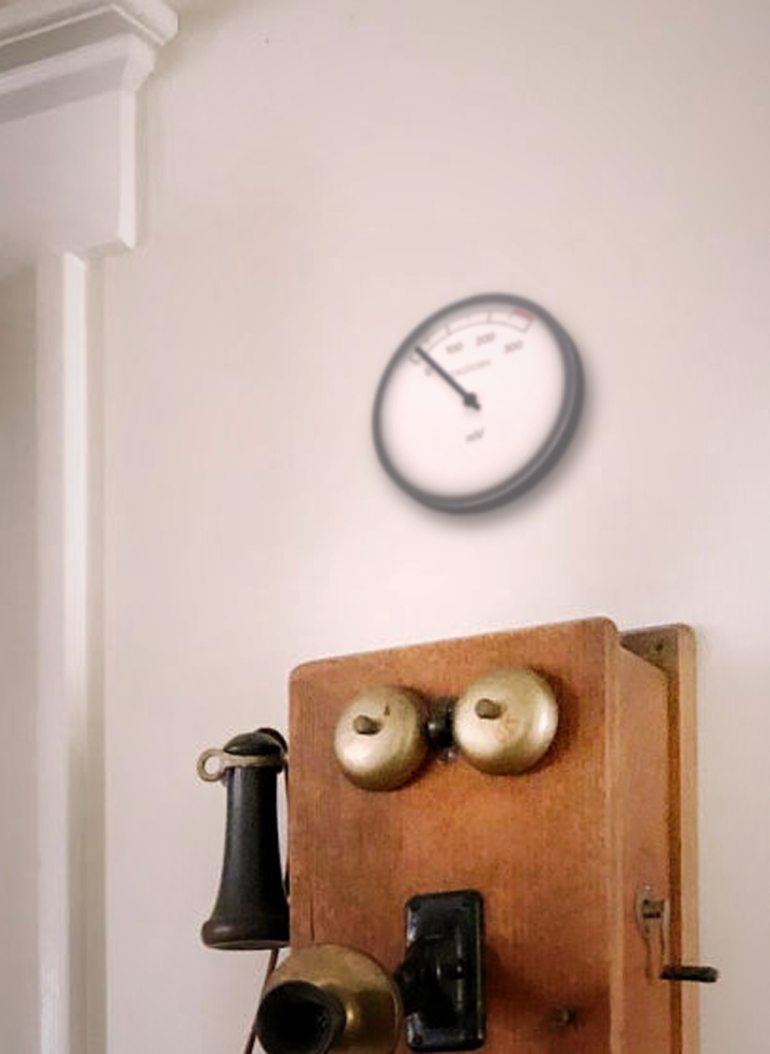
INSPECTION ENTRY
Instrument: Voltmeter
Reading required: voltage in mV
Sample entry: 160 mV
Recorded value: 25 mV
